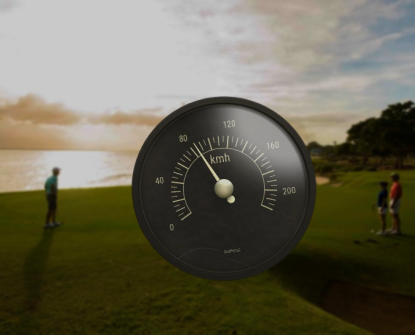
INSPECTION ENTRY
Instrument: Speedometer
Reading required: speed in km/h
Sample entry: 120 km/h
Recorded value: 85 km/h
